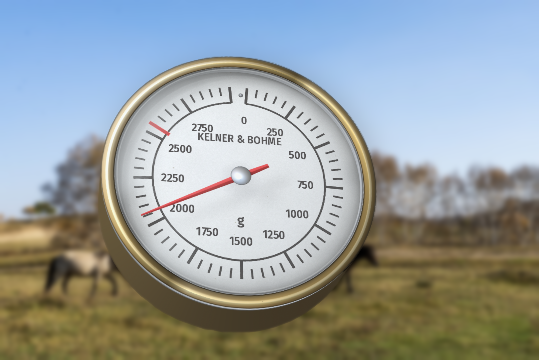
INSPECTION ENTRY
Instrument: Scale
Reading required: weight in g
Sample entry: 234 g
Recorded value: 2050 g
